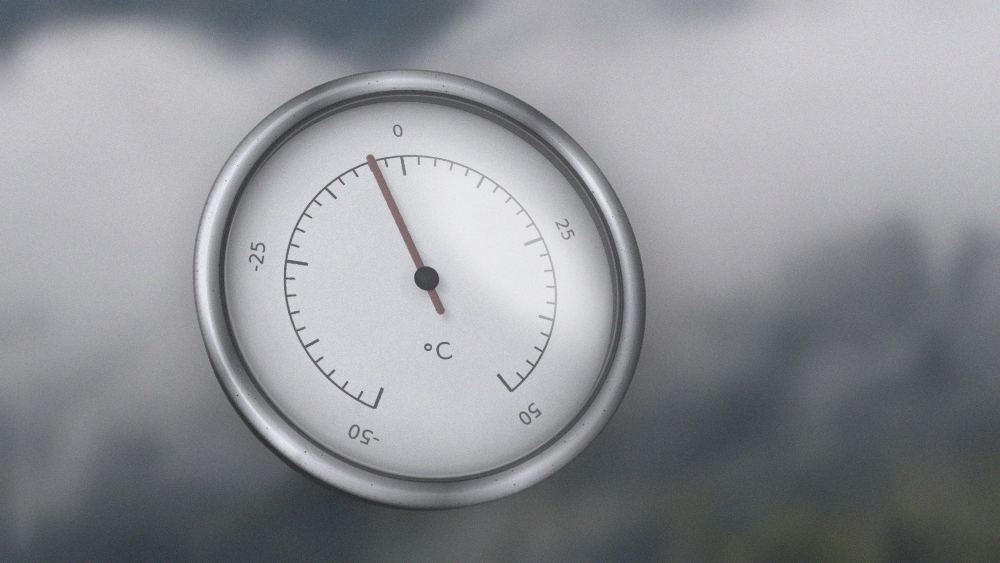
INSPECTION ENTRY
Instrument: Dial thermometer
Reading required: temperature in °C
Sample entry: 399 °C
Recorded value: -5 °C
